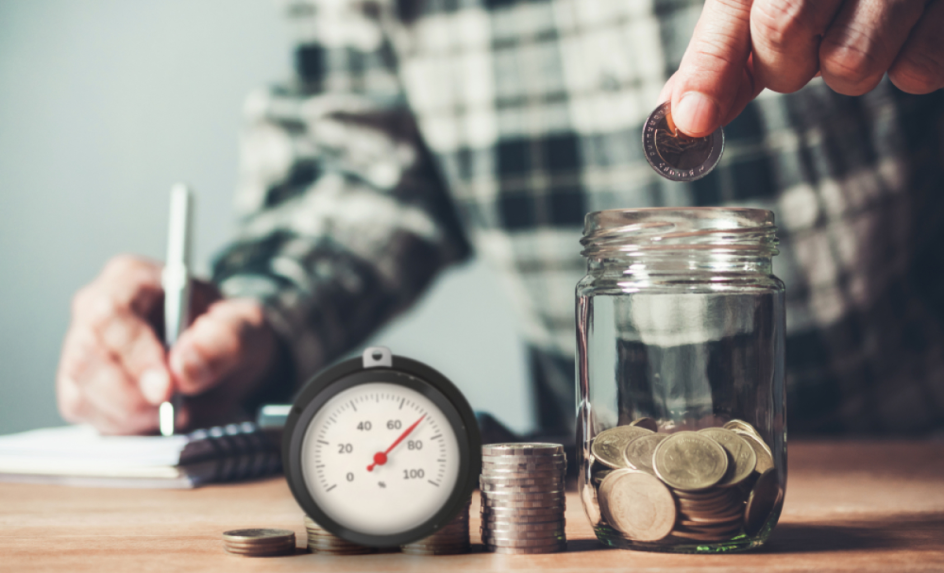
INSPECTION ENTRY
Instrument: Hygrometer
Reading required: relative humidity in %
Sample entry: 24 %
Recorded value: 70 %
